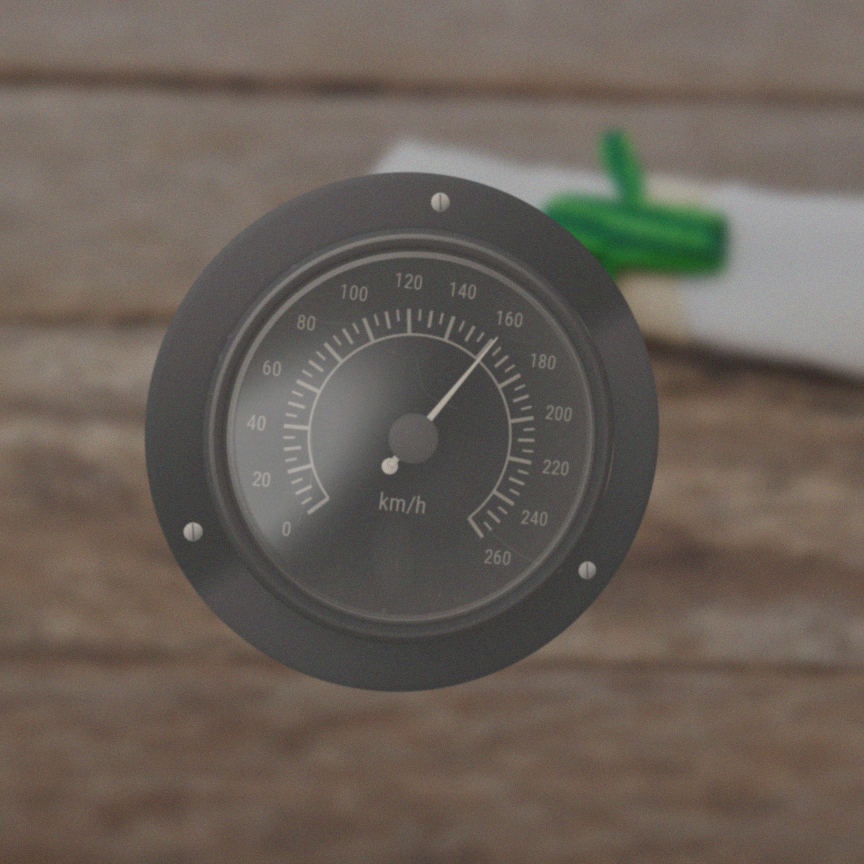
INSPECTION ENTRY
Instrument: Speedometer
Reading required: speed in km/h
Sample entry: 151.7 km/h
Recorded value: 160 km/h
